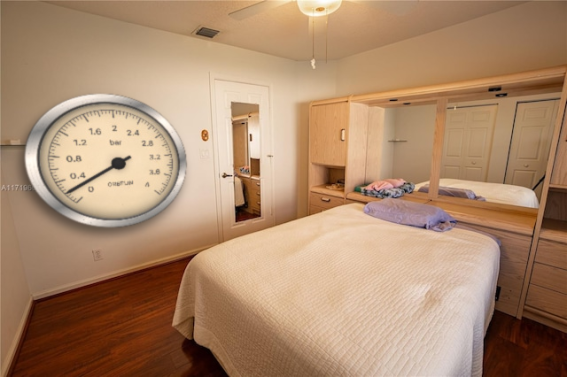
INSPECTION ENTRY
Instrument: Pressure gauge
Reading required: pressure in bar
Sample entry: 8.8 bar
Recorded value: 0.2 bar
